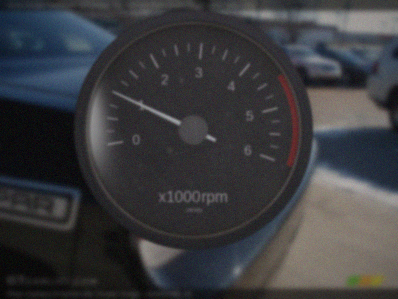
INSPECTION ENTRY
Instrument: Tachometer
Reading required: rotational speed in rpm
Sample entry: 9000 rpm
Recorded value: 1000 rpm
